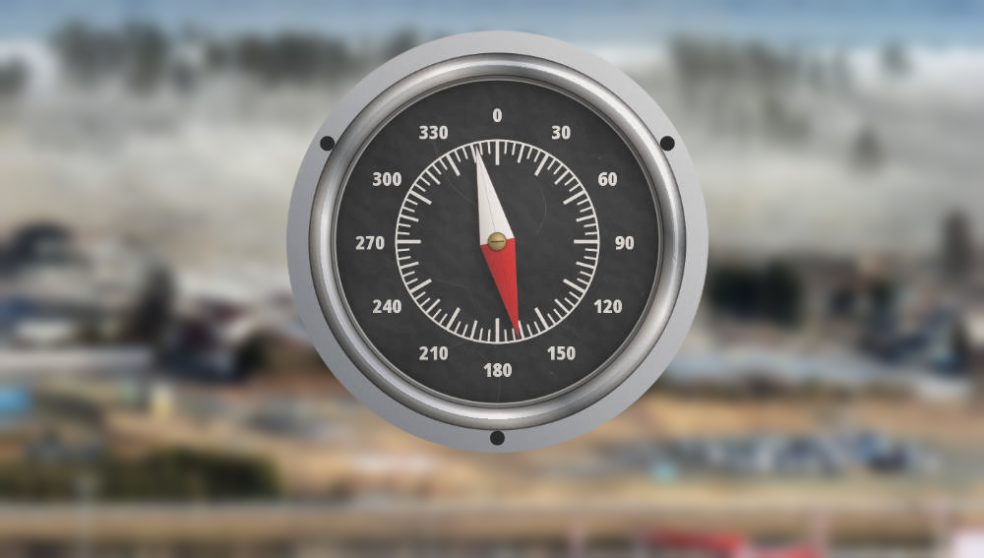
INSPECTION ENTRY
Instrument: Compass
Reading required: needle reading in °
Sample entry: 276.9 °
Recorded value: 167.5 °
